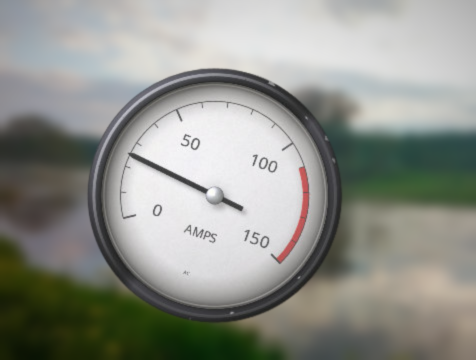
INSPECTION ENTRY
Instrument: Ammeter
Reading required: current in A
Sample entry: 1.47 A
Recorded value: 25 A
